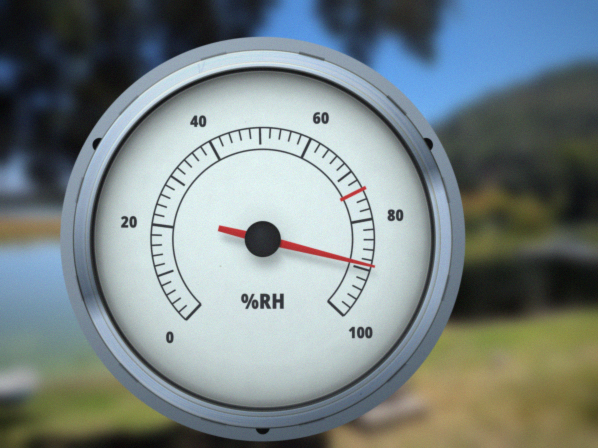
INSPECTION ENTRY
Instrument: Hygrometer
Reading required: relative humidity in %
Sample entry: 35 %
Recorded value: 89 %
